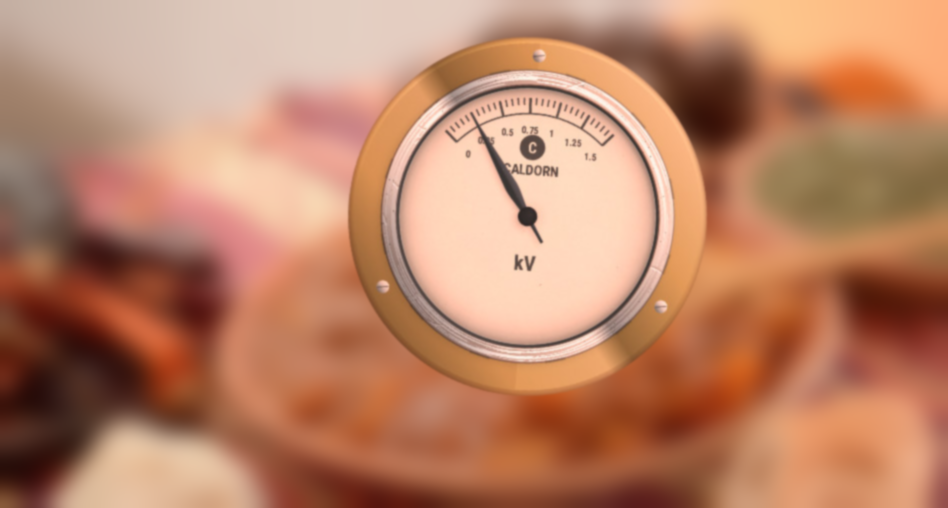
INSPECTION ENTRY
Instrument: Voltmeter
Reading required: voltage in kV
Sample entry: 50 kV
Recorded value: 0.25 kV
